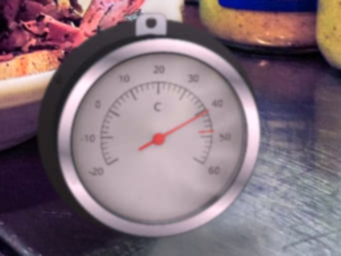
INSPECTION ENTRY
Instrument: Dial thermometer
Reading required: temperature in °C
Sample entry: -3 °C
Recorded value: 40 °C
